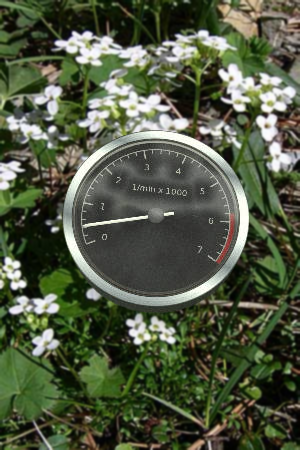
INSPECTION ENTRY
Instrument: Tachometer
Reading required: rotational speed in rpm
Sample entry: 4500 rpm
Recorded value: 400 rpm
